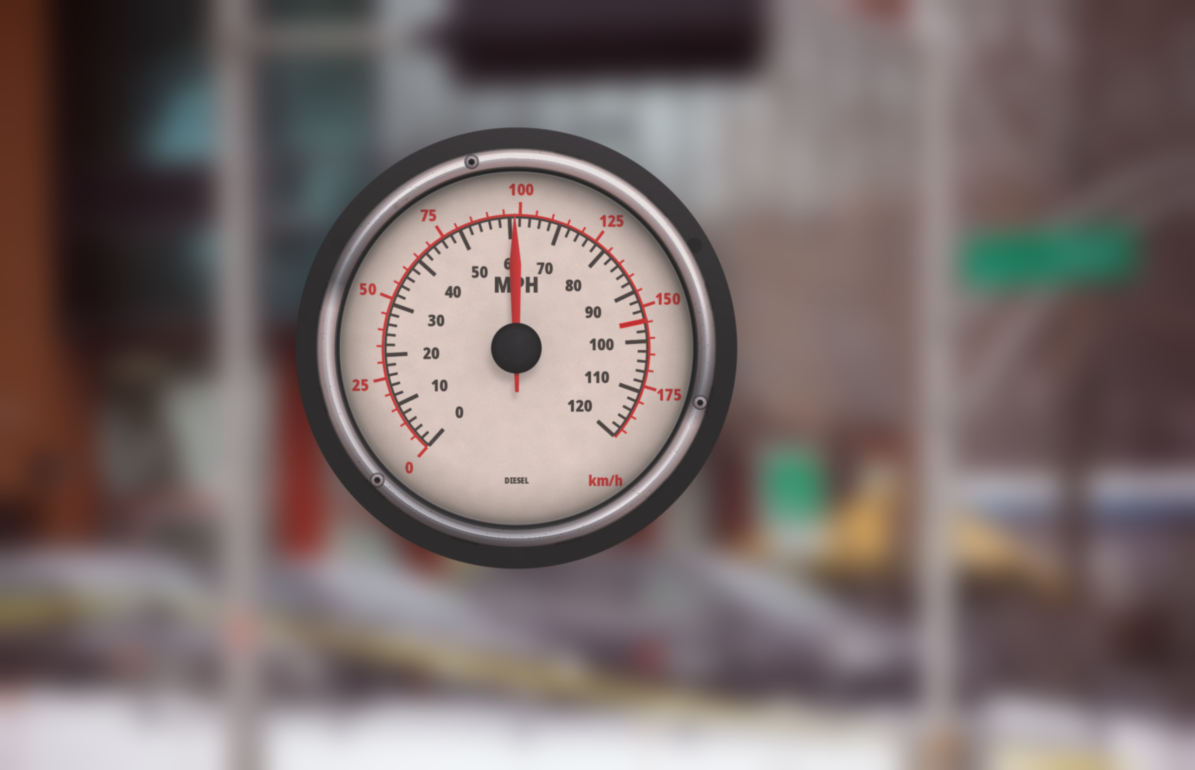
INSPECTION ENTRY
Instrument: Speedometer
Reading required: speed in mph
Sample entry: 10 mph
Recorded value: 61 mph
